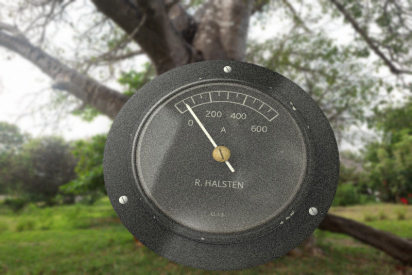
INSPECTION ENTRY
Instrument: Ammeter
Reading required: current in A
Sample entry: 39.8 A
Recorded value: 50 A
